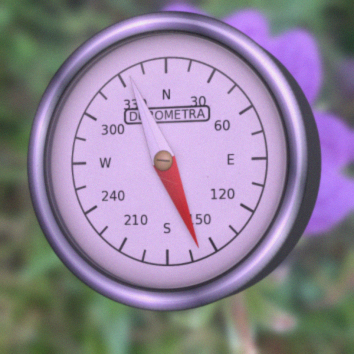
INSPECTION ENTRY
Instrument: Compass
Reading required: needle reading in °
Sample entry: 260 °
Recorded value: 157.5 °
